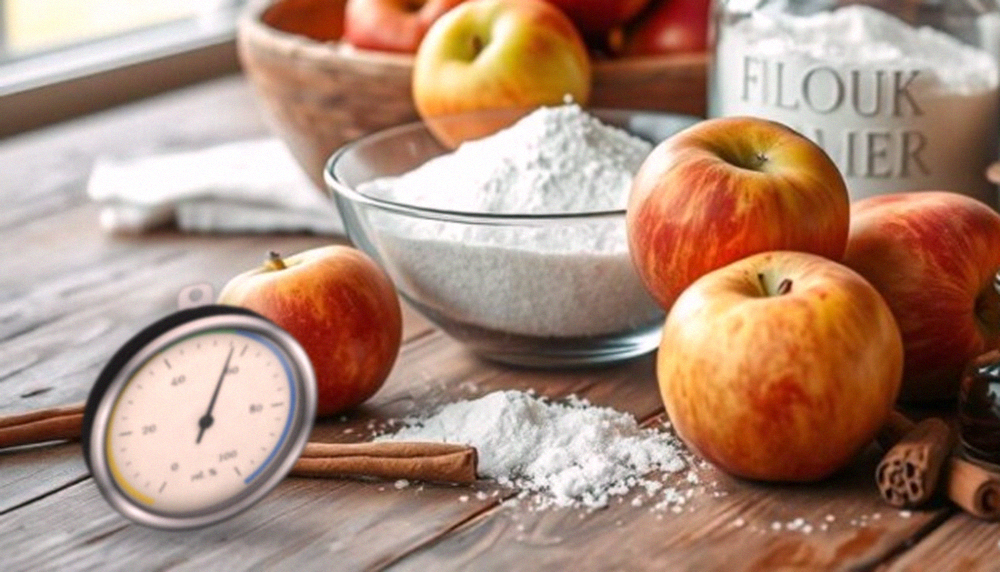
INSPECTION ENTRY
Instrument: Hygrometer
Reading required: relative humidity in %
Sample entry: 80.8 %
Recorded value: 56 %
